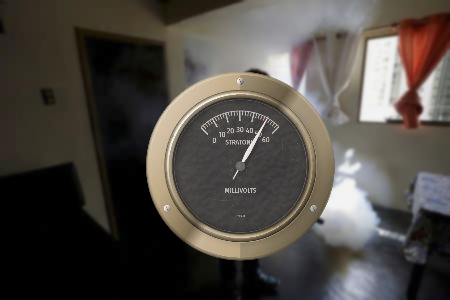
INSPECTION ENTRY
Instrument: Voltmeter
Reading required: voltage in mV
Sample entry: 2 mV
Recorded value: 50 mV
